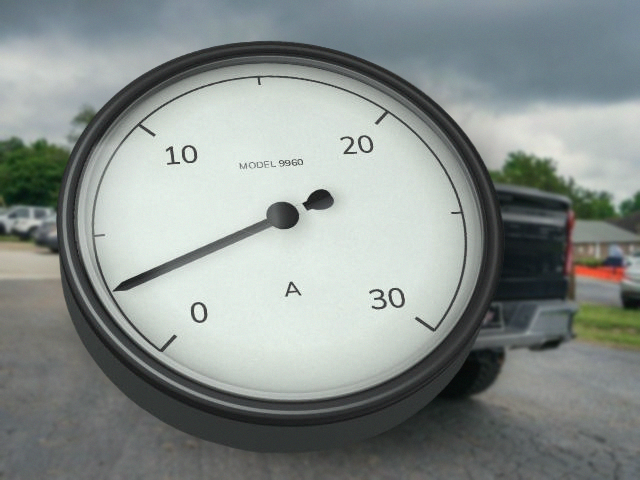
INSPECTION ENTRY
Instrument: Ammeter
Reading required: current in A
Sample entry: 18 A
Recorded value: 2.5 A
